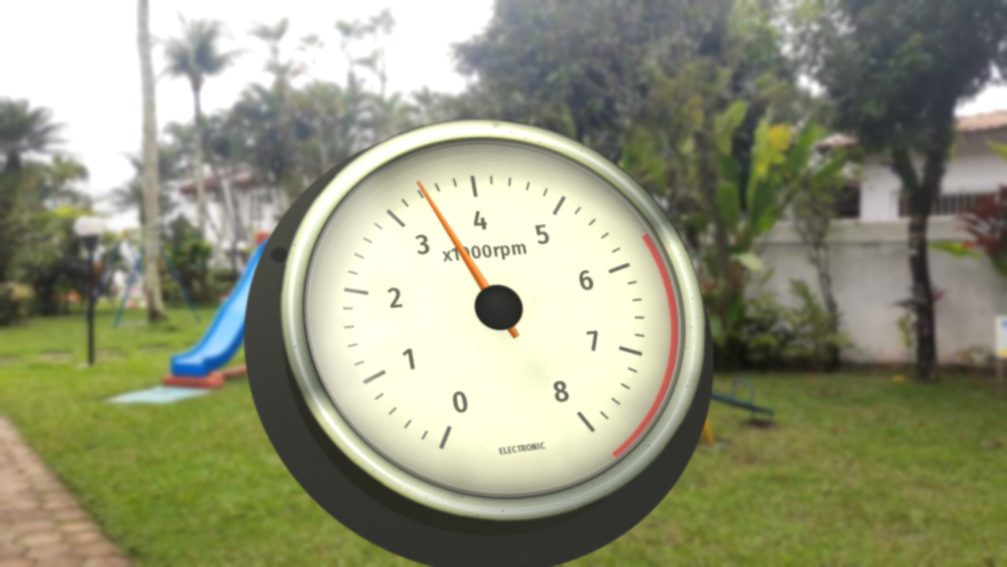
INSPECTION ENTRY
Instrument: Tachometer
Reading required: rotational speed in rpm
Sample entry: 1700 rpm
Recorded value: 3400 rpm
